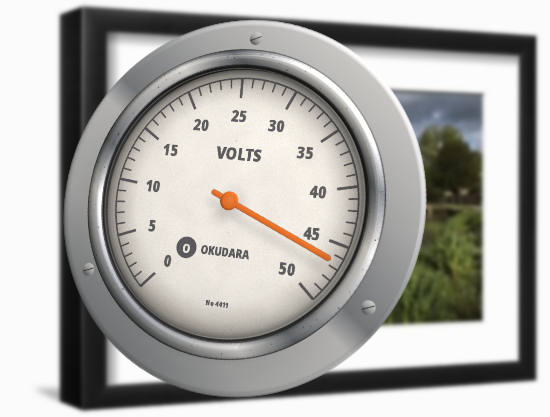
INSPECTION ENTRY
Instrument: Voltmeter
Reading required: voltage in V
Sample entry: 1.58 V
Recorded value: 46.5 V
